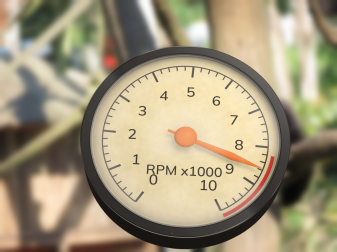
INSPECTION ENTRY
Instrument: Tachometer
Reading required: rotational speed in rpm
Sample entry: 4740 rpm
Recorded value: 8600 rpm
